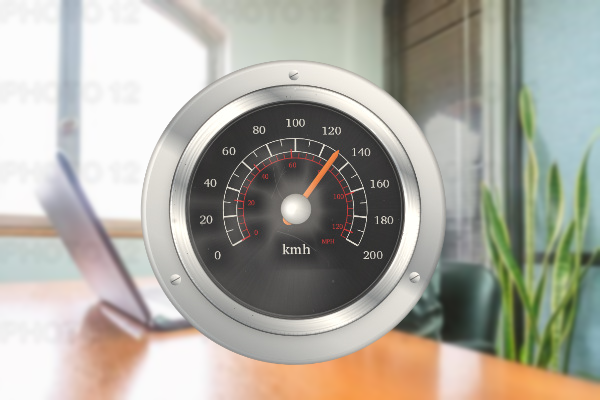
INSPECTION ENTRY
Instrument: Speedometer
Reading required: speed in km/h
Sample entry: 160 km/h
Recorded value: 130 km/h
